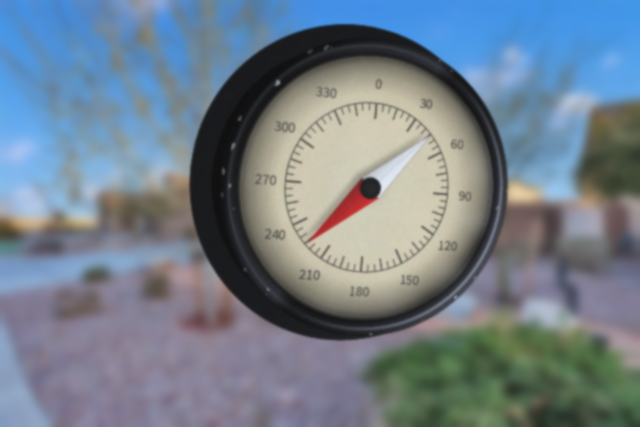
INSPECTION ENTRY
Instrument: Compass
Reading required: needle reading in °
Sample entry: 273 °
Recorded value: 225 °
